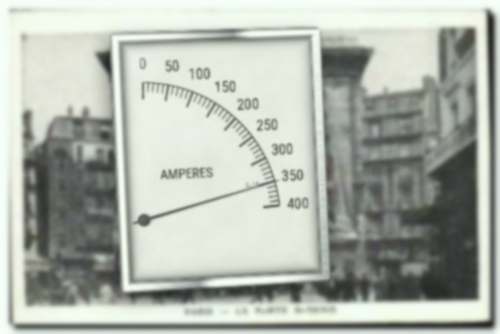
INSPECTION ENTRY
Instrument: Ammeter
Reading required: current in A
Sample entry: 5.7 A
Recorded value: 350 A
